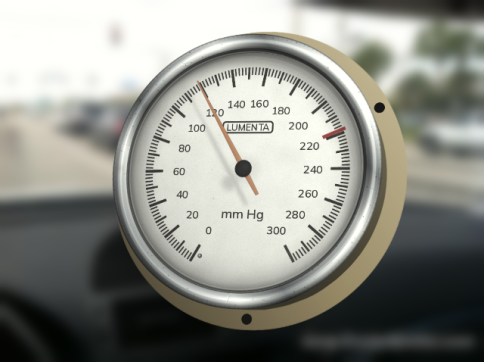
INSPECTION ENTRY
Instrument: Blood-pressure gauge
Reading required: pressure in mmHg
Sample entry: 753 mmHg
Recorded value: 120 mmHg
